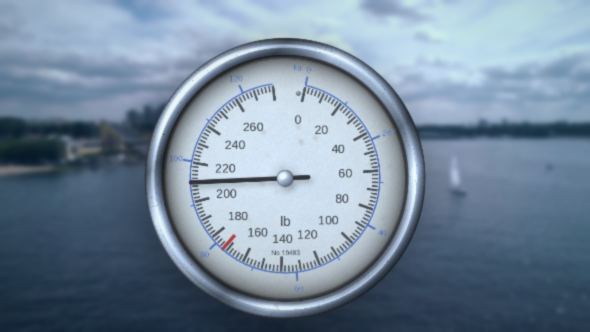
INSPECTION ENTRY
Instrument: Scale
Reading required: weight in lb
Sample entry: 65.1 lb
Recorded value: 210 lb
